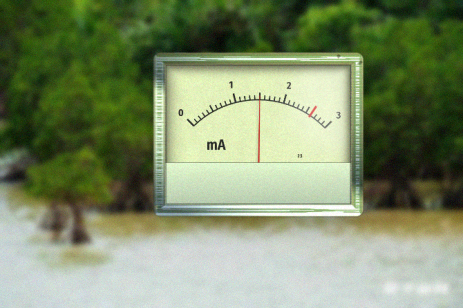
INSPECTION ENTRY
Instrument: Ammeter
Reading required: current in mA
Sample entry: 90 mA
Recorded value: 1.5 mA
